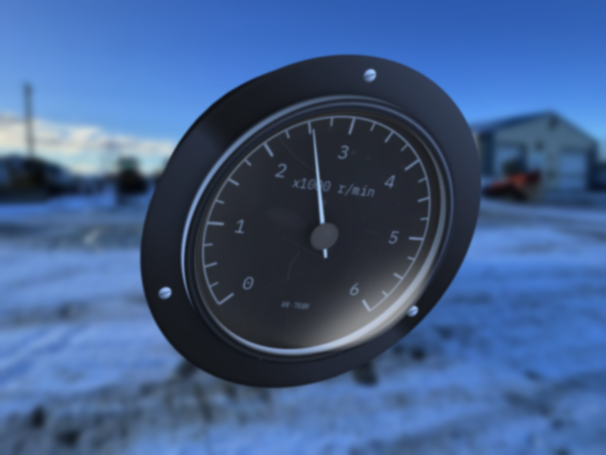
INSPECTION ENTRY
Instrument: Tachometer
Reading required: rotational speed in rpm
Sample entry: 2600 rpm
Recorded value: 2500 rpm
